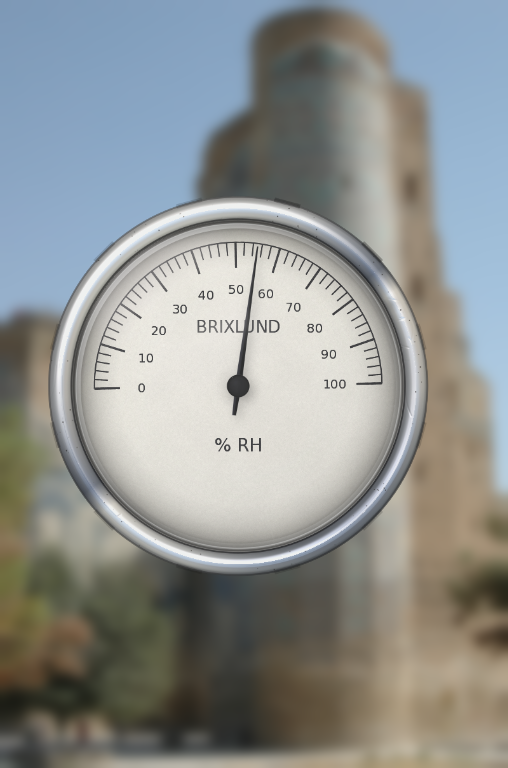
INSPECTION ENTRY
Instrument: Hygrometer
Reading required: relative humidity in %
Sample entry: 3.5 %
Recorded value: 55 %
